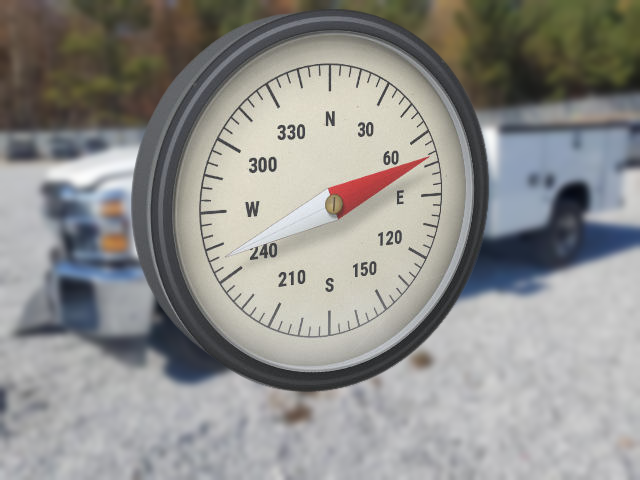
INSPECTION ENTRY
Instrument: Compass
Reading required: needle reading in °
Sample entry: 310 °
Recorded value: 70 °
